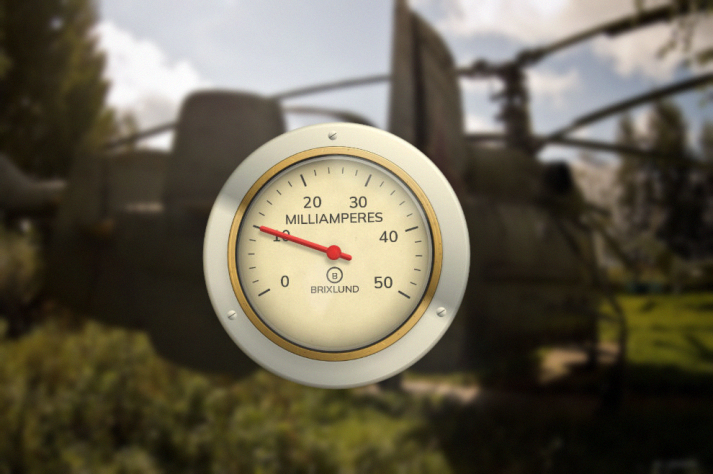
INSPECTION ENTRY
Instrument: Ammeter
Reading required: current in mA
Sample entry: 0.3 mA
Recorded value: 10 mA
